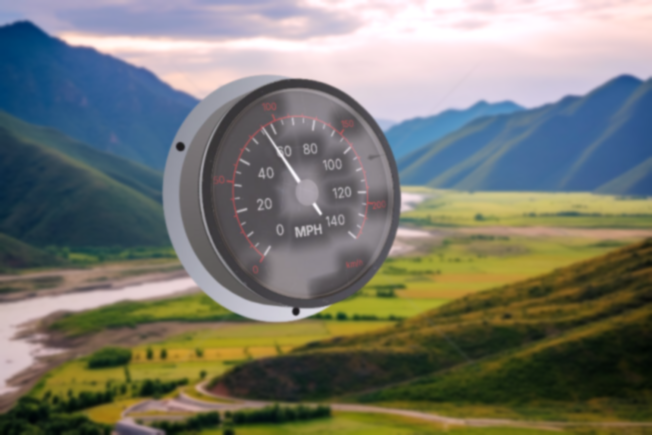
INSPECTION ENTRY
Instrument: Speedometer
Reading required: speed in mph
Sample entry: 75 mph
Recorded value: 55 mph
